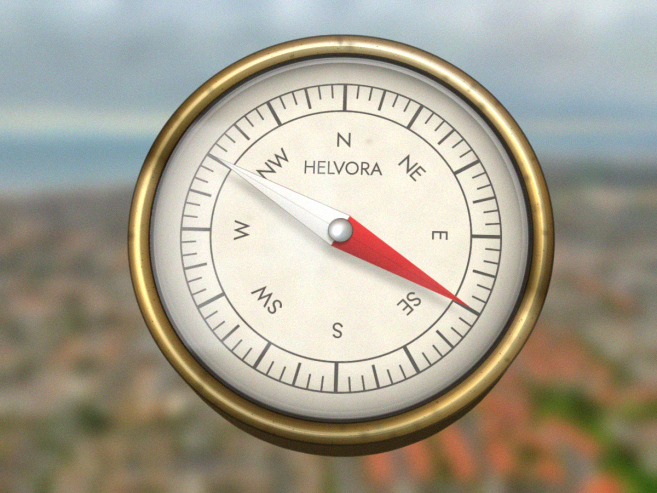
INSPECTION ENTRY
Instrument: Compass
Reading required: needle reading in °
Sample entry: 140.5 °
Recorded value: 120 °
